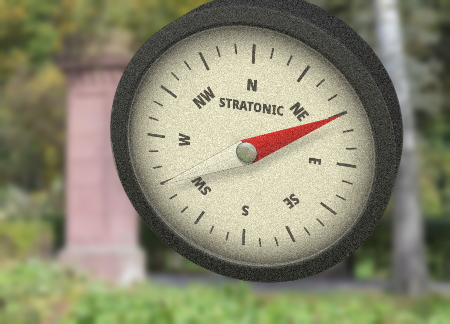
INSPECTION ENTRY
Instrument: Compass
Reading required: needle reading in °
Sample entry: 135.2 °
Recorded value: 60 °
